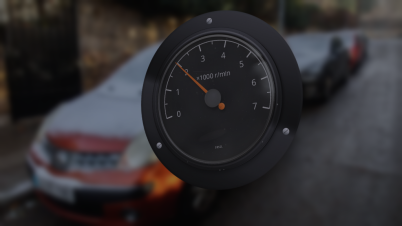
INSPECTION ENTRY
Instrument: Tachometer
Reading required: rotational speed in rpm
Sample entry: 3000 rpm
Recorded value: 2000 rpm
